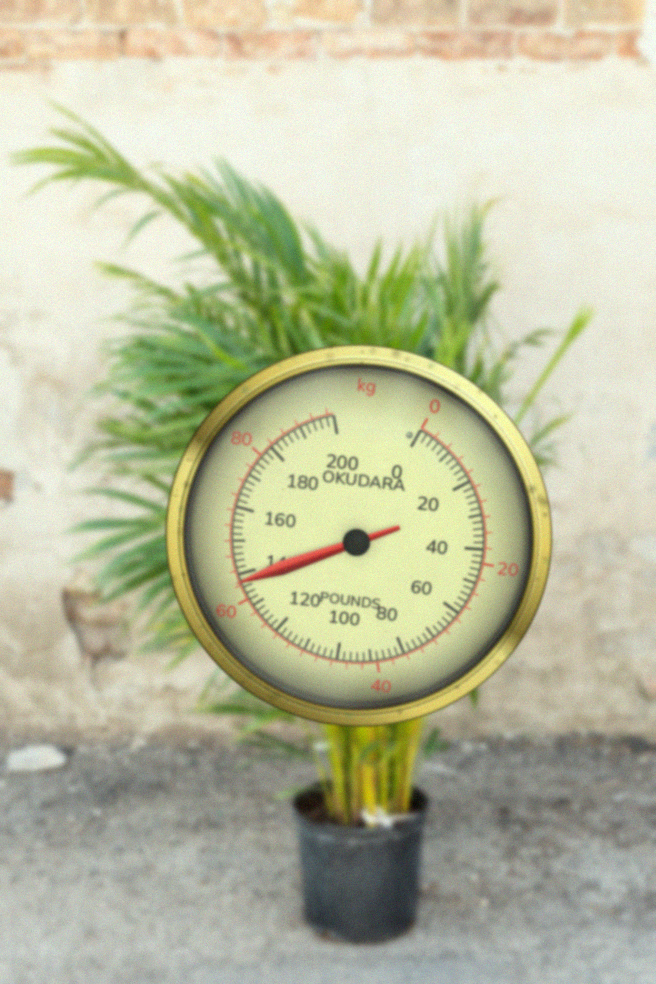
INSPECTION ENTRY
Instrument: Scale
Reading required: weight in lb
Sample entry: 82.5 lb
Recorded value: 138 lb
